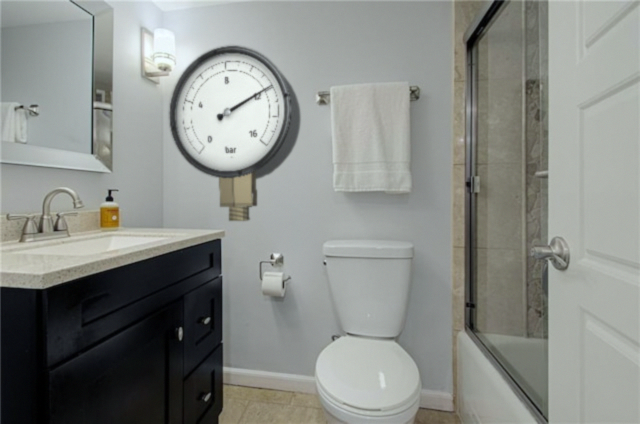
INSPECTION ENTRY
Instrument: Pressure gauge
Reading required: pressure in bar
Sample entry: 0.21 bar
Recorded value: 12 bar
